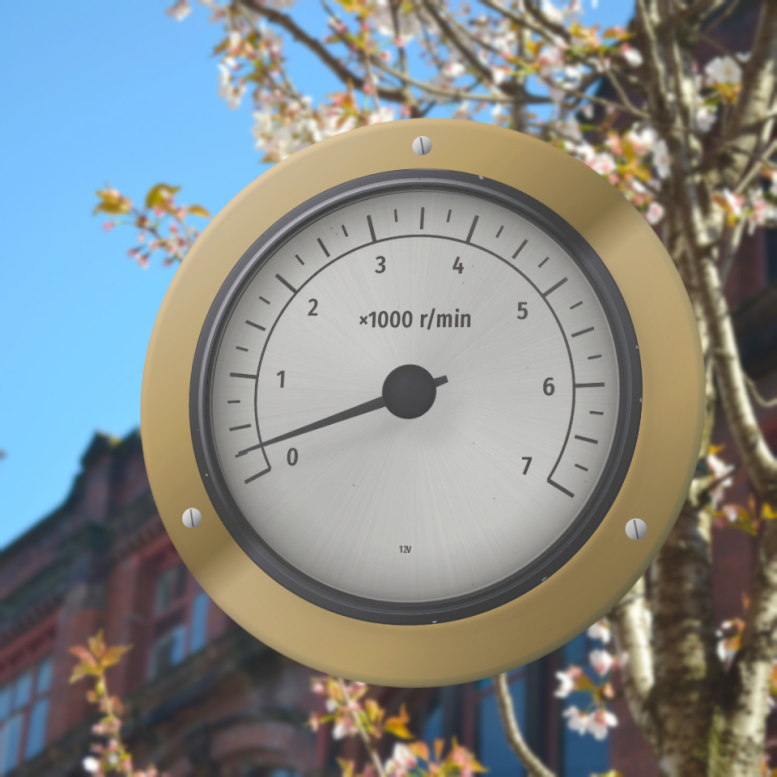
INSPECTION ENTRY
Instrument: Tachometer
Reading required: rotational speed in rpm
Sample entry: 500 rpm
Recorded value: 250 rpm
